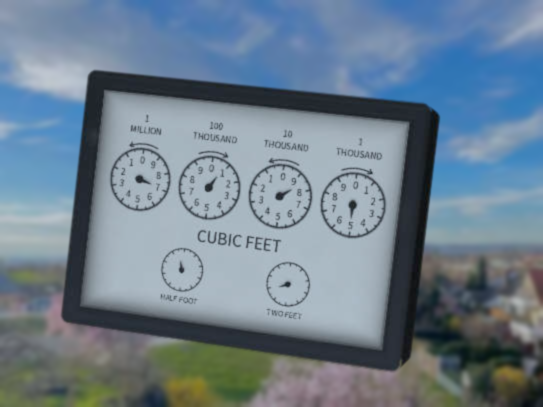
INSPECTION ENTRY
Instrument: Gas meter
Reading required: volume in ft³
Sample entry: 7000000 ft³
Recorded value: 708500 ft³
